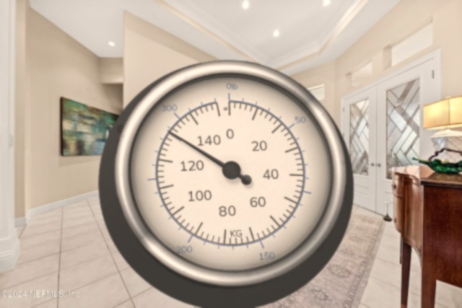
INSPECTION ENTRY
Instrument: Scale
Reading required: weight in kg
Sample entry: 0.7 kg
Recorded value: 130 kg
